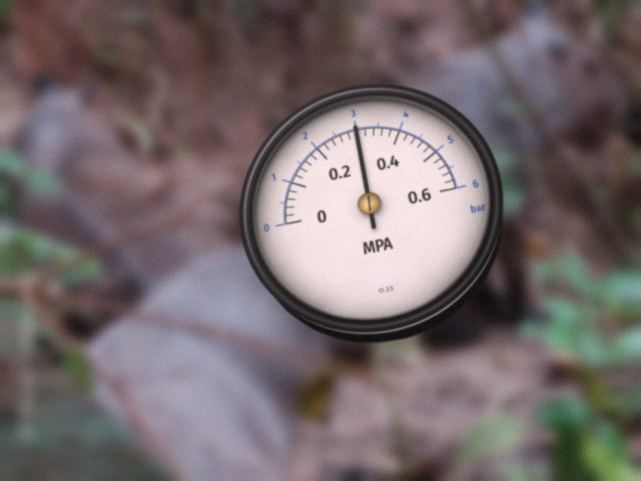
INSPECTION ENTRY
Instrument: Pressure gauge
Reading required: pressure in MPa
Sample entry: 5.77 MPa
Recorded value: 0.3 MPa
